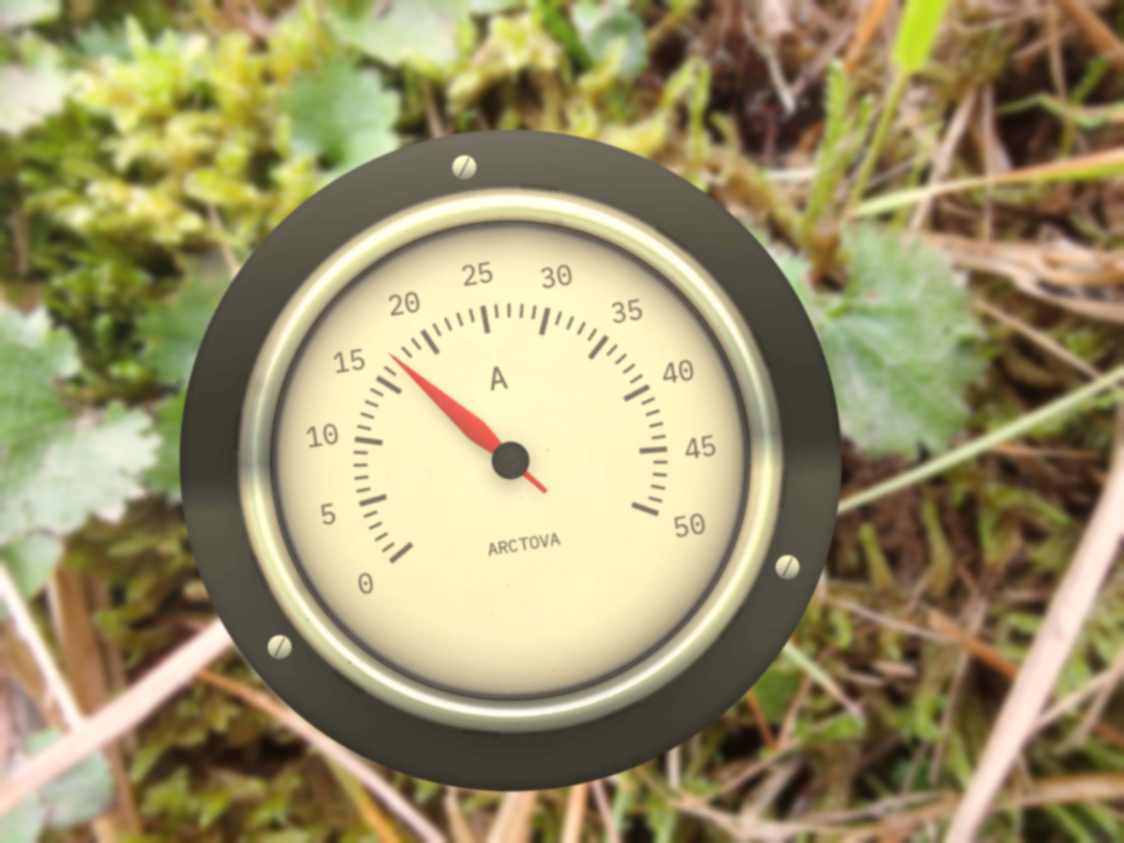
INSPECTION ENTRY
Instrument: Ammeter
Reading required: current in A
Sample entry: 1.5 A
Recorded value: 17 A
